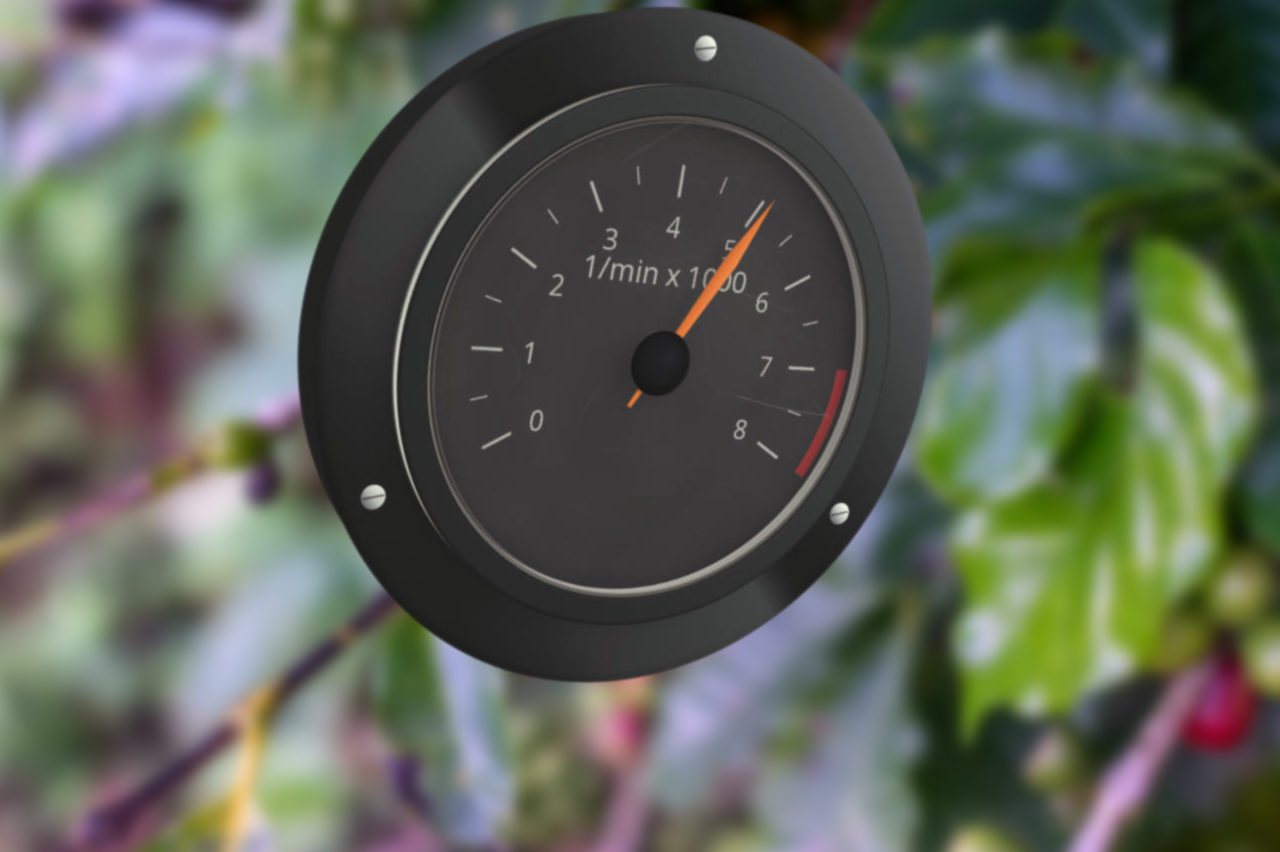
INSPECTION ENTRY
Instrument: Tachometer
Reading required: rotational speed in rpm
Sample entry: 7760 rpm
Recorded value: 5000 rpm
